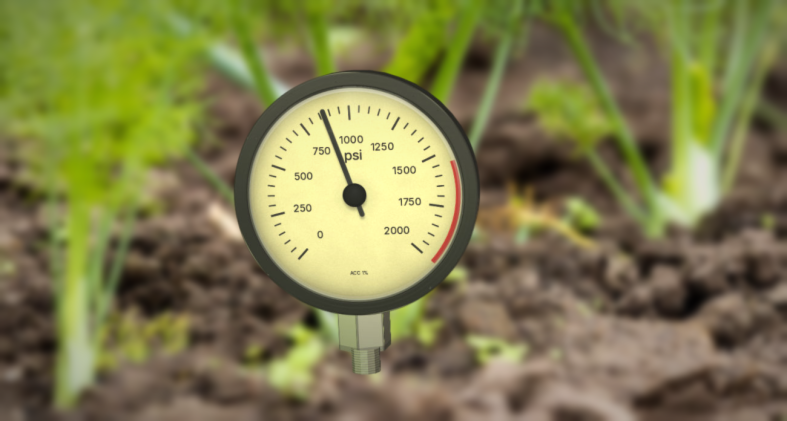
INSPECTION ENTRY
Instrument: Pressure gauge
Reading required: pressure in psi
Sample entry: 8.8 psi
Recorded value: 875 psi
